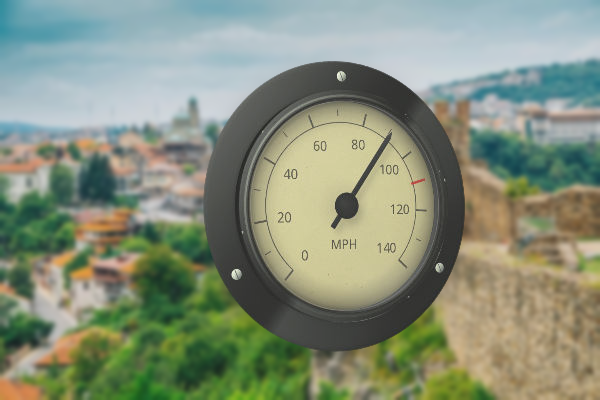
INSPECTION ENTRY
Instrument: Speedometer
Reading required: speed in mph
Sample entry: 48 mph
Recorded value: 90 mph
